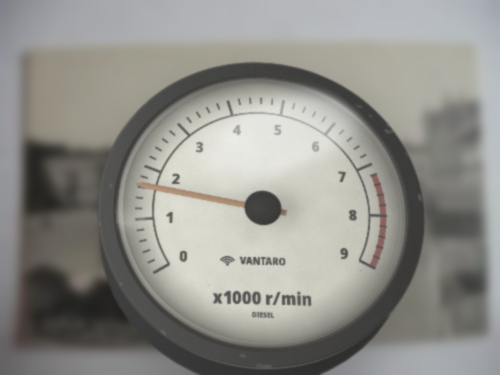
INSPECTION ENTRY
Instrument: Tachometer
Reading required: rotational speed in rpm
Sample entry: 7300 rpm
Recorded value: 1600 rpm
